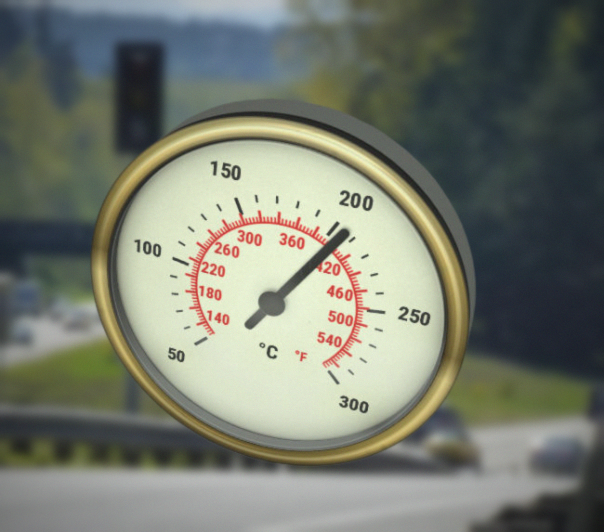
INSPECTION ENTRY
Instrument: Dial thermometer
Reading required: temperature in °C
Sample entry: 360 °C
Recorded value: 205 °C
